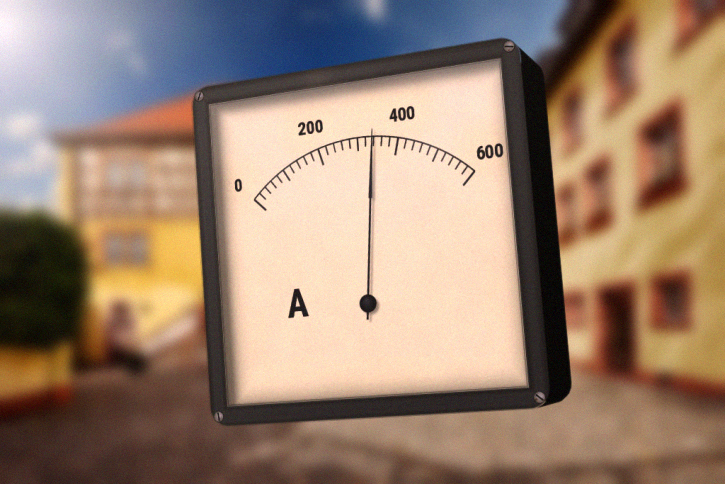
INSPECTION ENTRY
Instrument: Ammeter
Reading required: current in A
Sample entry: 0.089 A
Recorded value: 340 A
